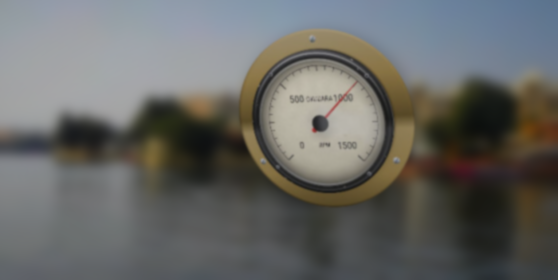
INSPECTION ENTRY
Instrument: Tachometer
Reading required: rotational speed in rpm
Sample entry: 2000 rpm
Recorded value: 1000 rpm
